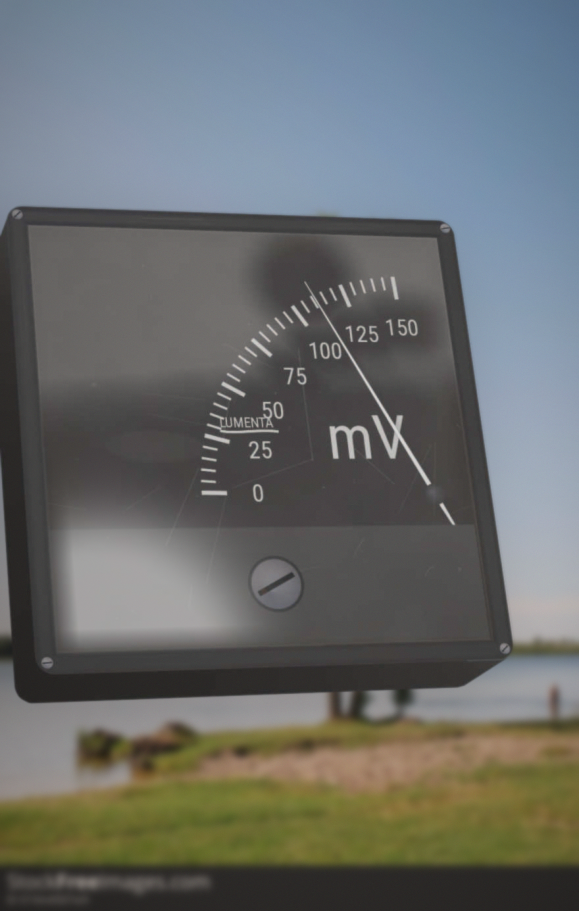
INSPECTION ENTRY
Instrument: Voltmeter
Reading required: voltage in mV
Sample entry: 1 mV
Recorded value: 110 mV
